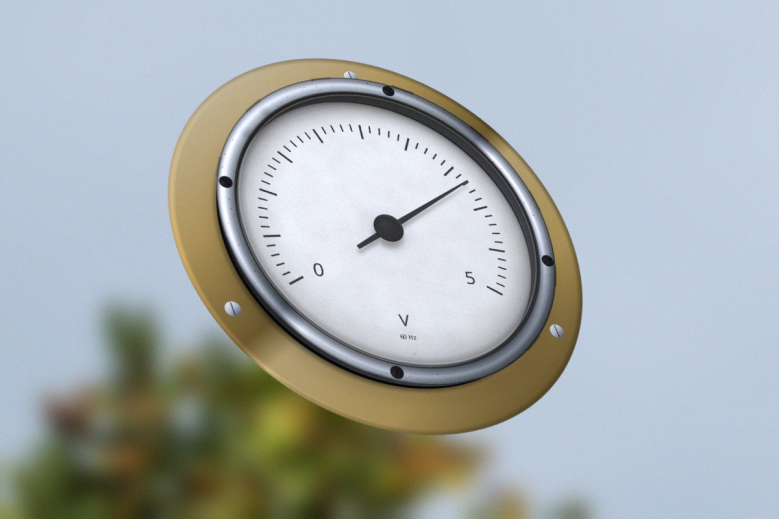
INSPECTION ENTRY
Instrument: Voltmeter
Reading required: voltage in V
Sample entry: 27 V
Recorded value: 3.7 V
